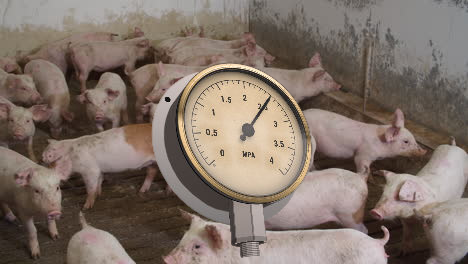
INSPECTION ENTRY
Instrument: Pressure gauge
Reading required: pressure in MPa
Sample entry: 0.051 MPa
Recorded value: 2.5 MPa
